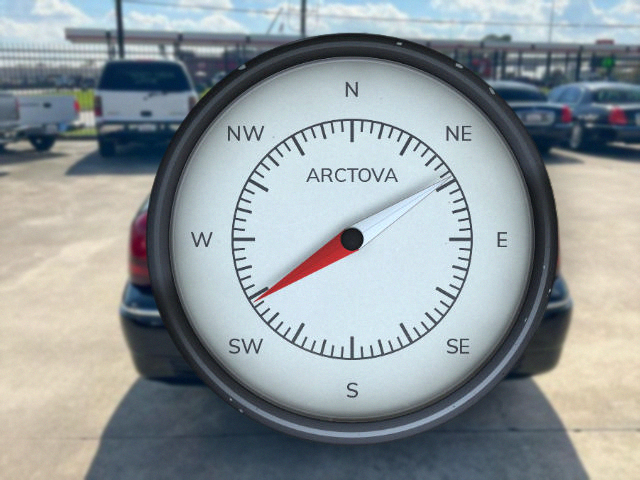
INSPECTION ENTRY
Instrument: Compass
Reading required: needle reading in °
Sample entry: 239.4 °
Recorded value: 237.5 °
